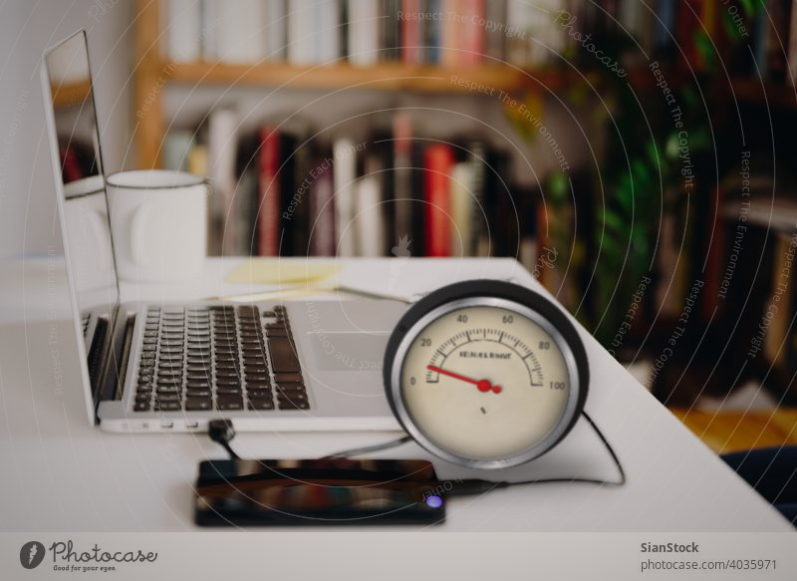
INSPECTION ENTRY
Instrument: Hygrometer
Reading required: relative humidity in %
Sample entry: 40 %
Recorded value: 10 %
